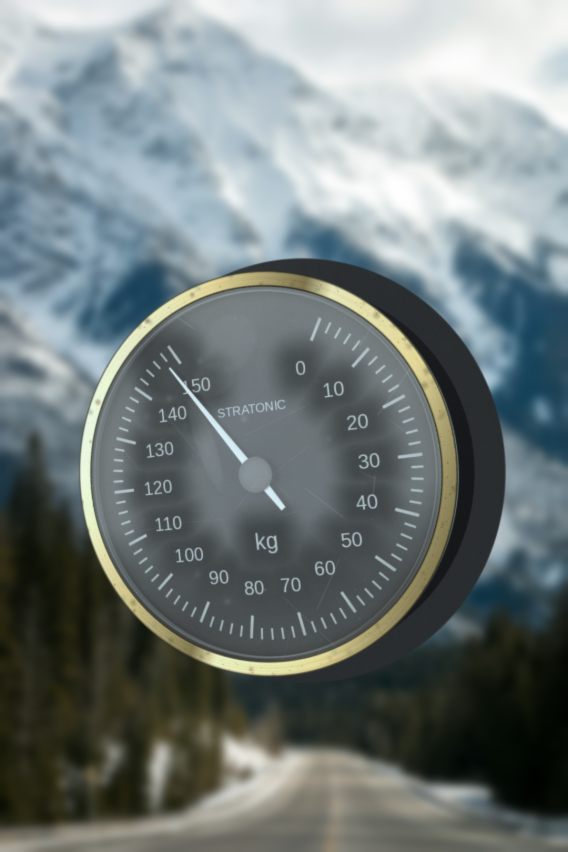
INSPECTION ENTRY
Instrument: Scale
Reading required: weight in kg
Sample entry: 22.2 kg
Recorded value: 148 kg
